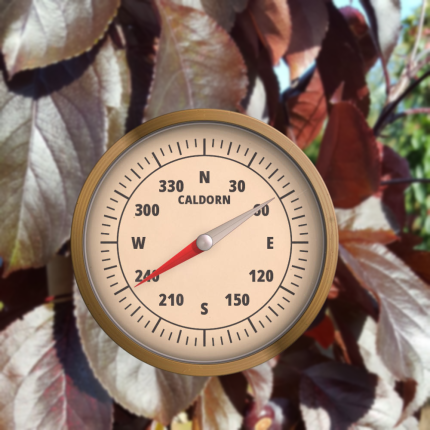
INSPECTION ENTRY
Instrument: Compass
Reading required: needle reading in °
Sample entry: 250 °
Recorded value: 237.5 °
